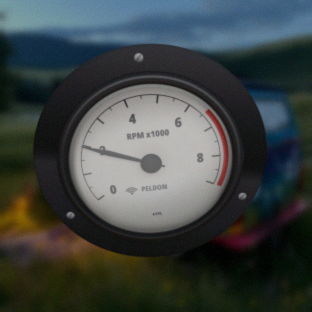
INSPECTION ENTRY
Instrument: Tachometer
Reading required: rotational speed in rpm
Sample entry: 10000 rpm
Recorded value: 2000 rpm
